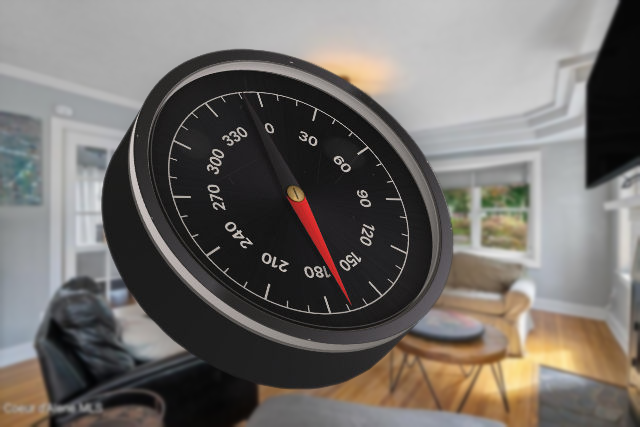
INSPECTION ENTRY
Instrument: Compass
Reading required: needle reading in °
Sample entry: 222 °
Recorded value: 170 °
